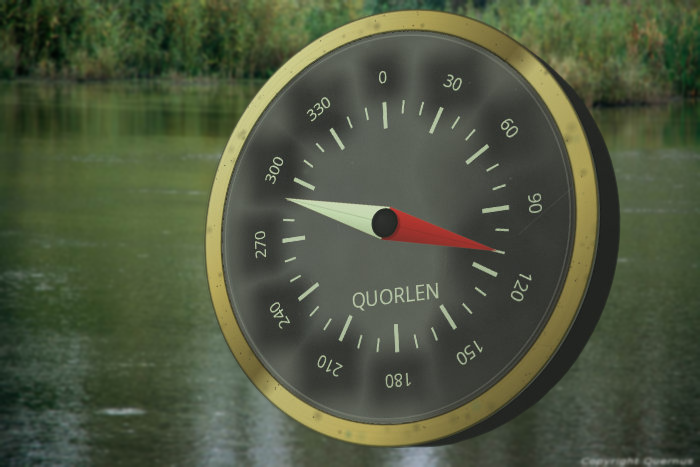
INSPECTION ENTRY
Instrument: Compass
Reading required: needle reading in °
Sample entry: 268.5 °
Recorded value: 110 °
